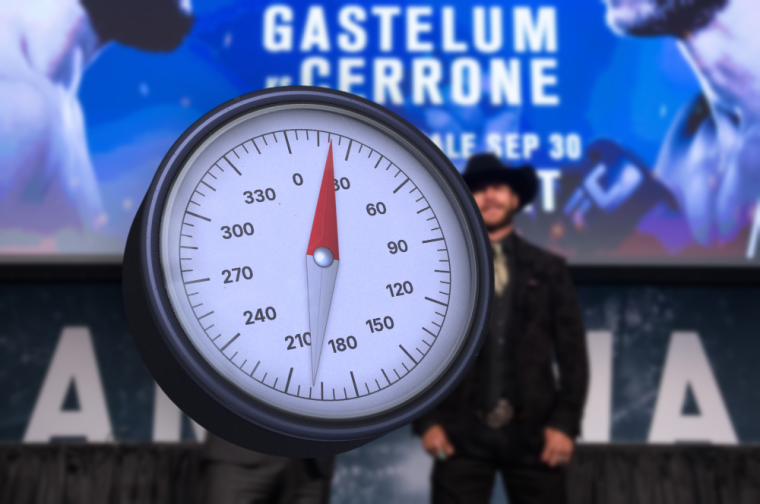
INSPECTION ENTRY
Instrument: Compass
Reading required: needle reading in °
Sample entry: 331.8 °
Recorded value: 20 °
